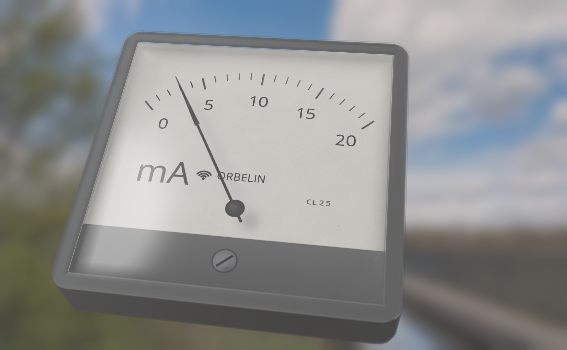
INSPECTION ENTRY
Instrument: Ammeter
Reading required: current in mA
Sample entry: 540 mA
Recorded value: 3 mA
